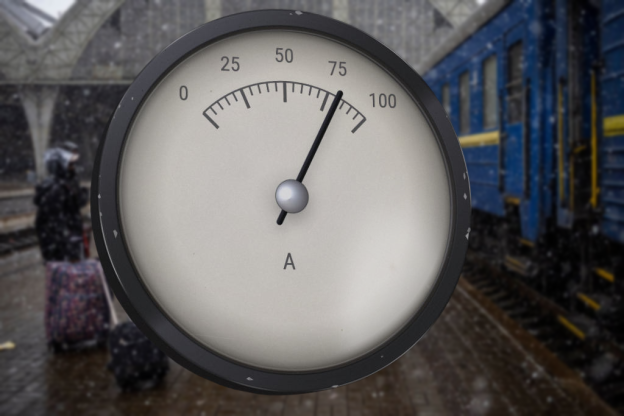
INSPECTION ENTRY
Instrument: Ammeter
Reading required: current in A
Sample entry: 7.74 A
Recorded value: 80 A
